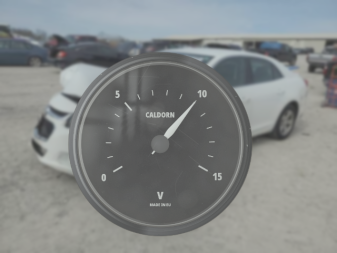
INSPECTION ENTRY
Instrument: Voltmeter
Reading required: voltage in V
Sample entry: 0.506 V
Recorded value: 10 V
